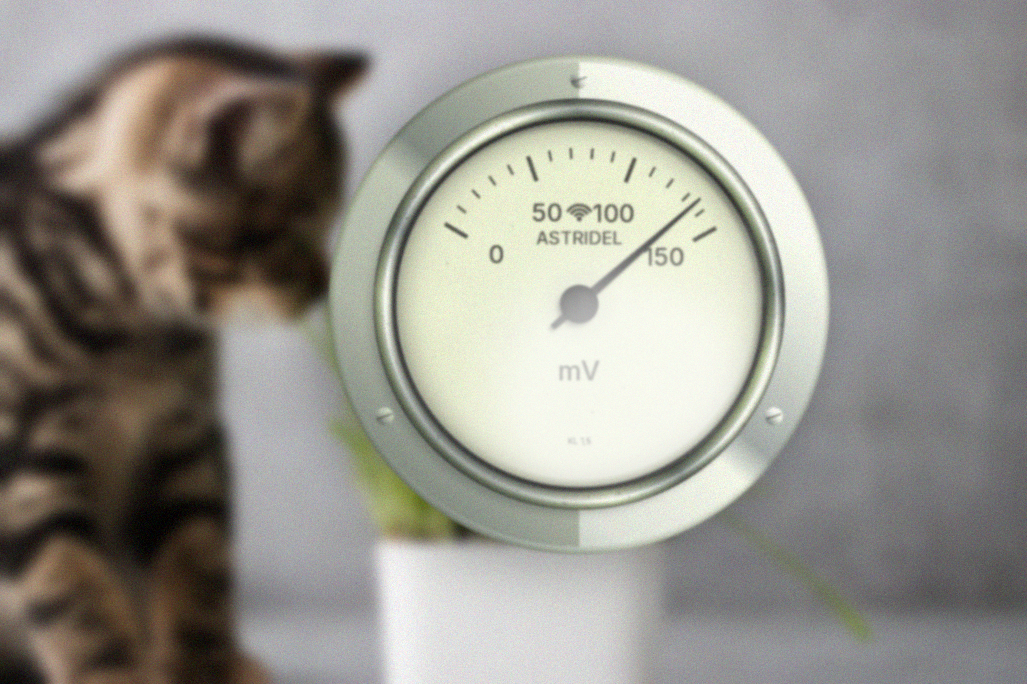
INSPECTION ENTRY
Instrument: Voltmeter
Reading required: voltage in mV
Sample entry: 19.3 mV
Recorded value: 135 mV
